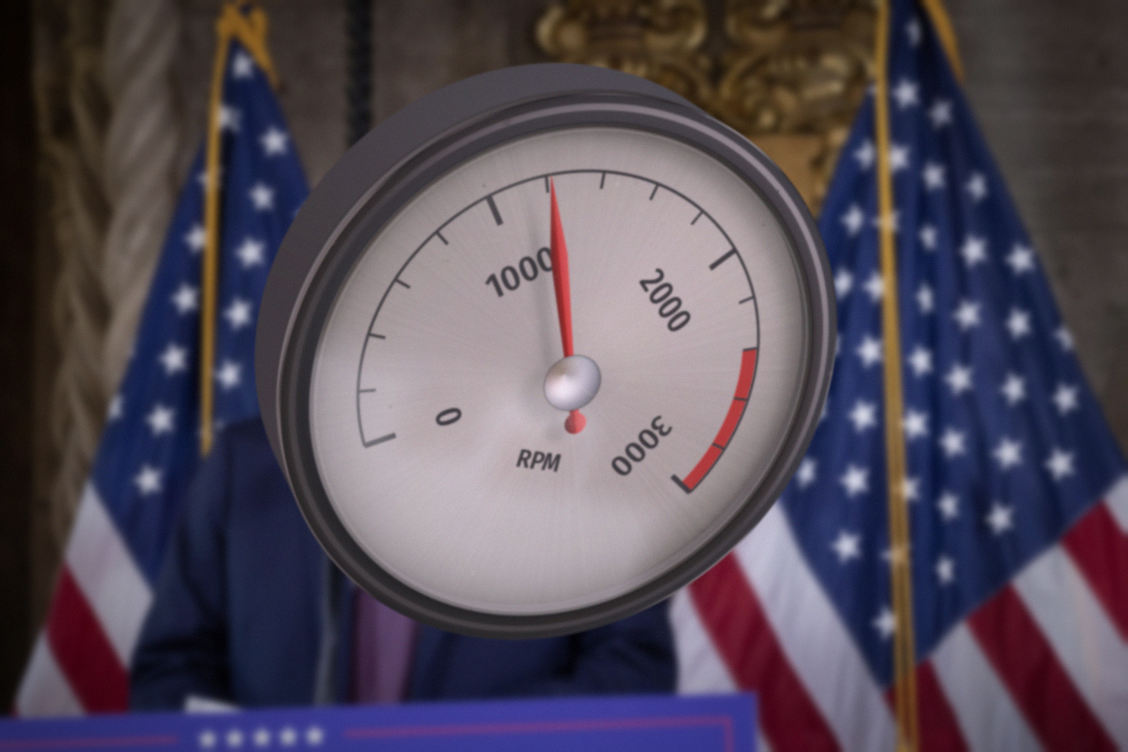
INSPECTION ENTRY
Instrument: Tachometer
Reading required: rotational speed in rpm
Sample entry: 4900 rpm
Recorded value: 1200 rpm
